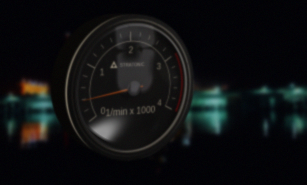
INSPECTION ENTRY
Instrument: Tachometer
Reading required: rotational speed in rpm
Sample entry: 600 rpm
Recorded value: 400 rpm
